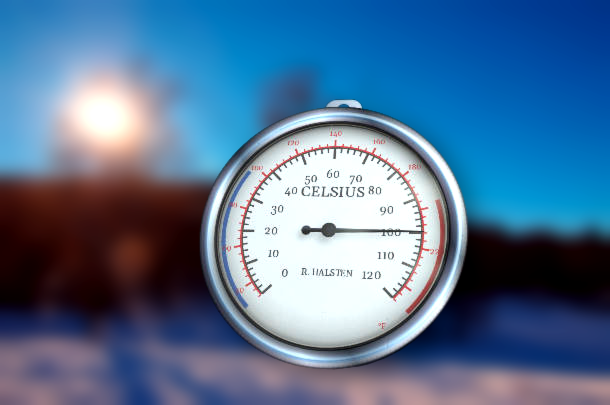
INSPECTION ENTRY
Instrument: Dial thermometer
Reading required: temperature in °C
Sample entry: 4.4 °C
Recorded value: 100 °C
